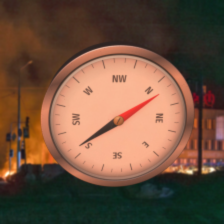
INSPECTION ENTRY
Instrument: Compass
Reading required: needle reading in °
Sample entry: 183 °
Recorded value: 10 °
